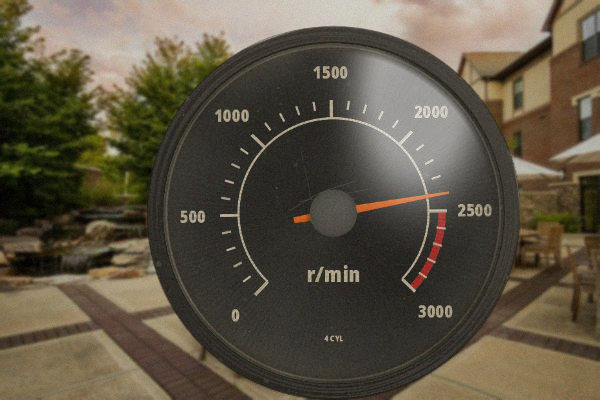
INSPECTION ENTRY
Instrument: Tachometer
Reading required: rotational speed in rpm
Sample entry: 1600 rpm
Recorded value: 2400 rpm
